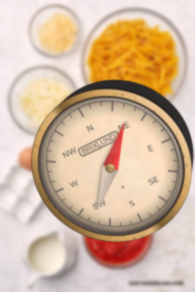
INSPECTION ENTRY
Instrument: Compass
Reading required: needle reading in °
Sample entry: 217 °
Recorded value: 45 °
